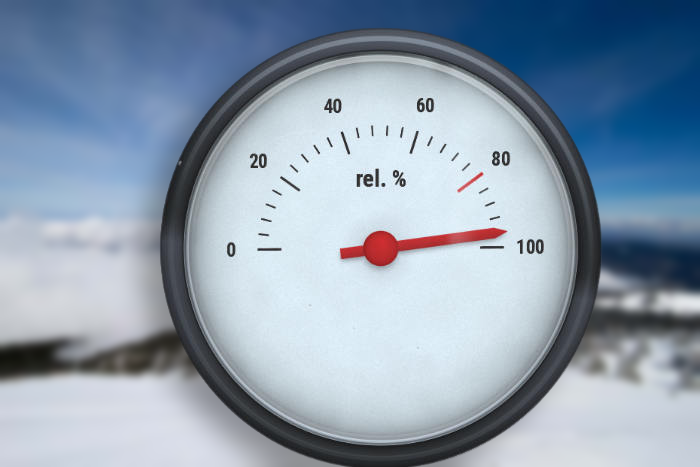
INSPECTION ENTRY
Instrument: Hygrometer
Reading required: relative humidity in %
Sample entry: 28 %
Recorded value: 96 %
